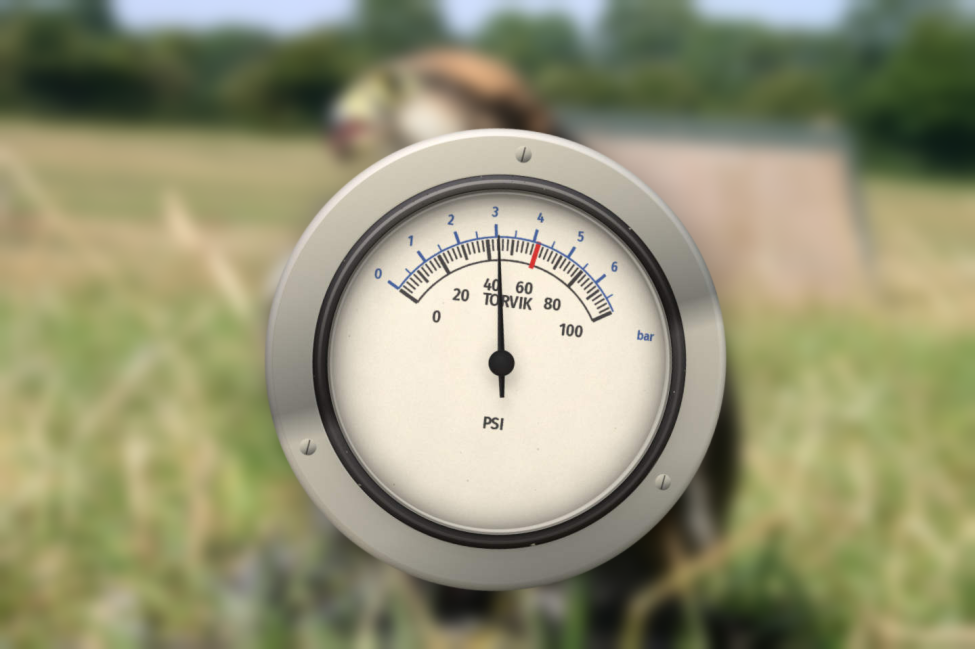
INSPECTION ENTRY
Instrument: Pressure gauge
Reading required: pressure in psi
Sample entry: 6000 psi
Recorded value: 44 psi
